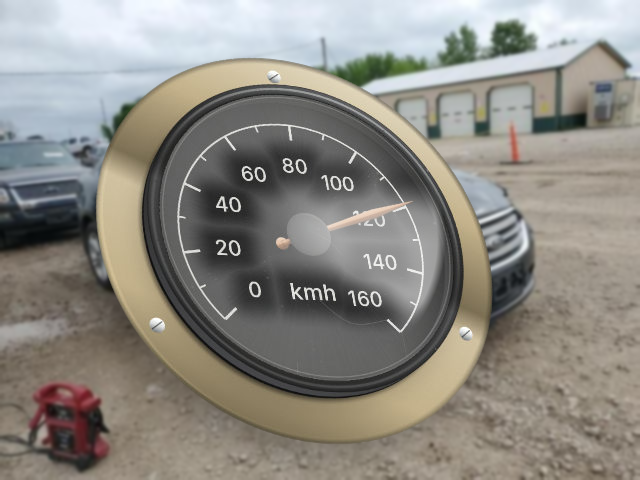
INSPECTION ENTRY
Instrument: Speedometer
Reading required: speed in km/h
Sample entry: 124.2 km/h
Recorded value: 120 km/h
